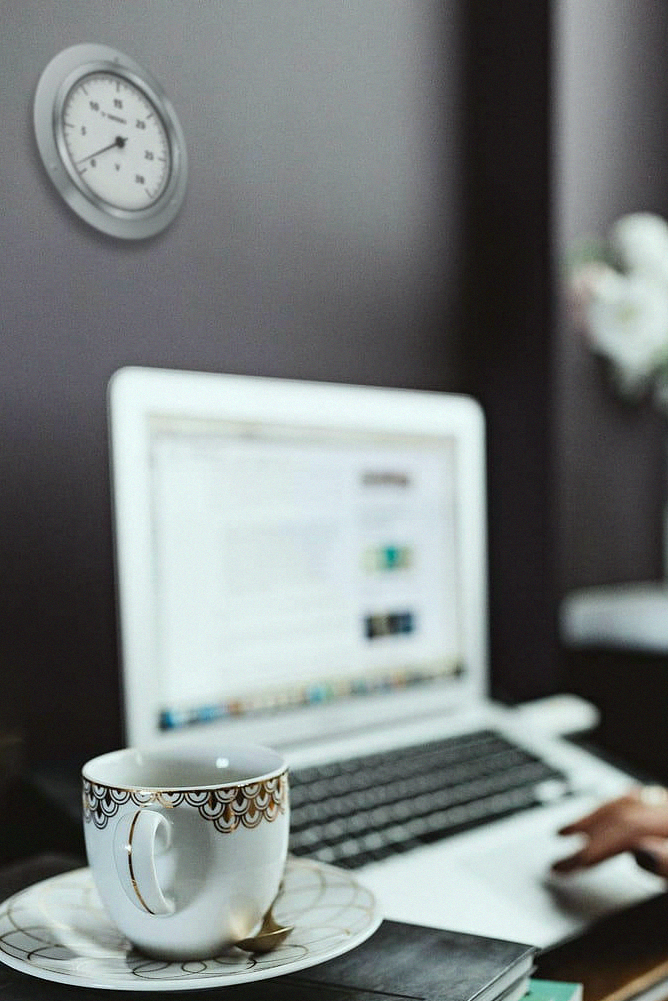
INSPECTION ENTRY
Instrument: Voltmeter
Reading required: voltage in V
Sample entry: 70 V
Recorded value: 1 V
